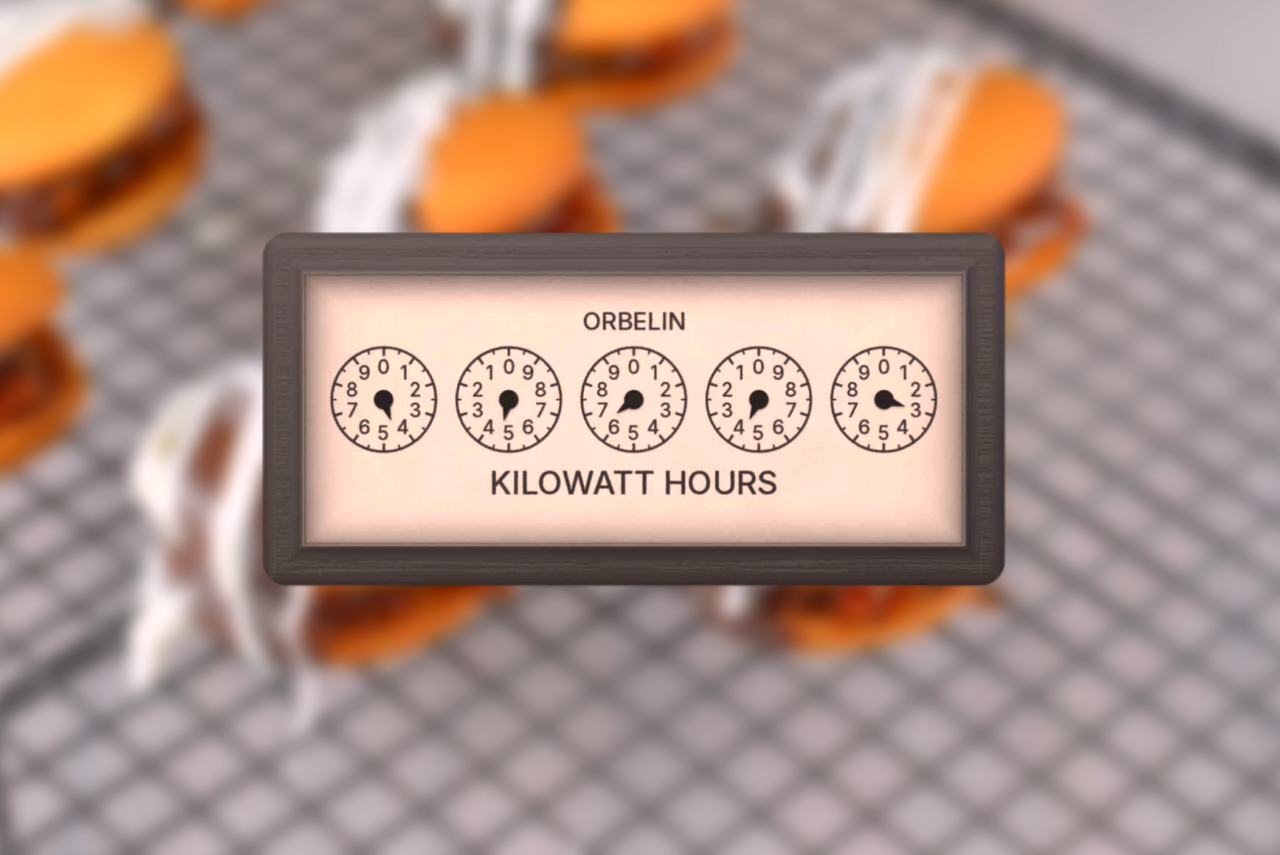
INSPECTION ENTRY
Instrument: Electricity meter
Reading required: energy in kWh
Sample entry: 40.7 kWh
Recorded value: 44643 kWh
